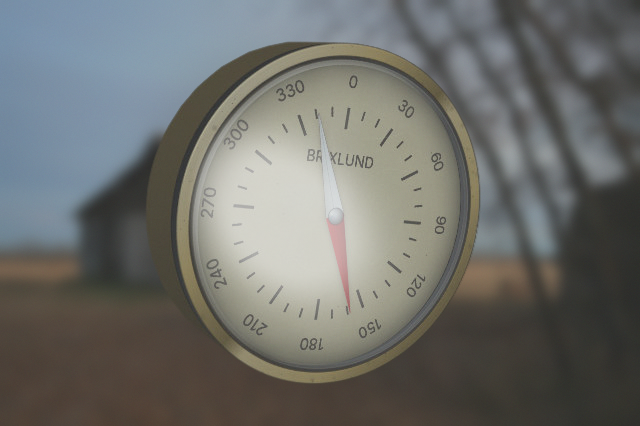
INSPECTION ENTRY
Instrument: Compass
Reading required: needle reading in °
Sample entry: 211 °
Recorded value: 160 °
